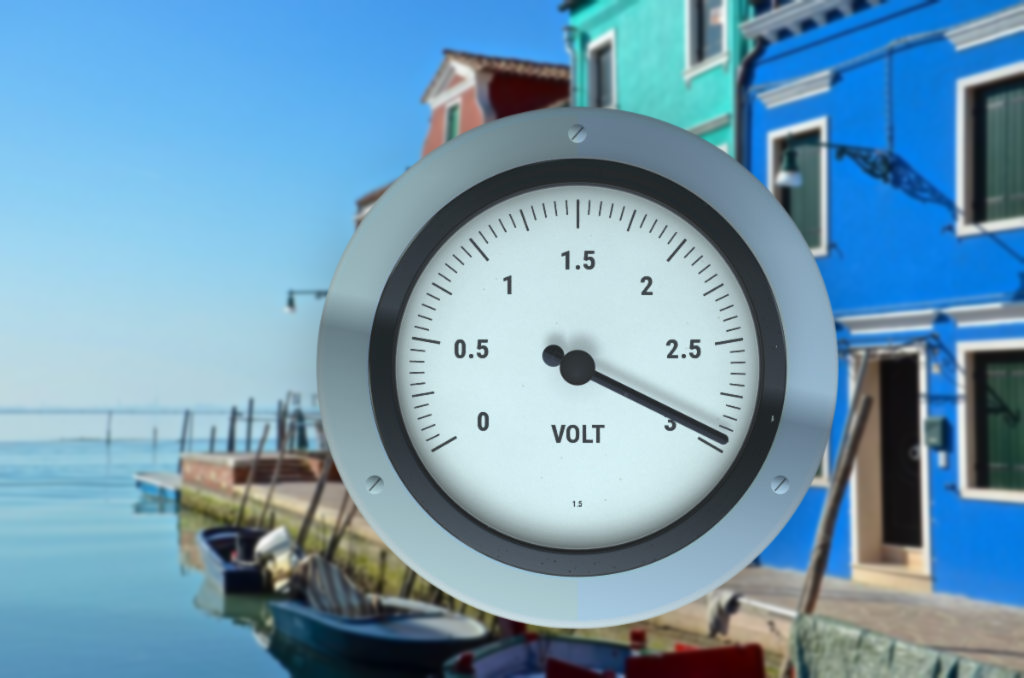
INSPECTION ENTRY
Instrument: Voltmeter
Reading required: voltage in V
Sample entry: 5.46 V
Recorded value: 2.95 V
